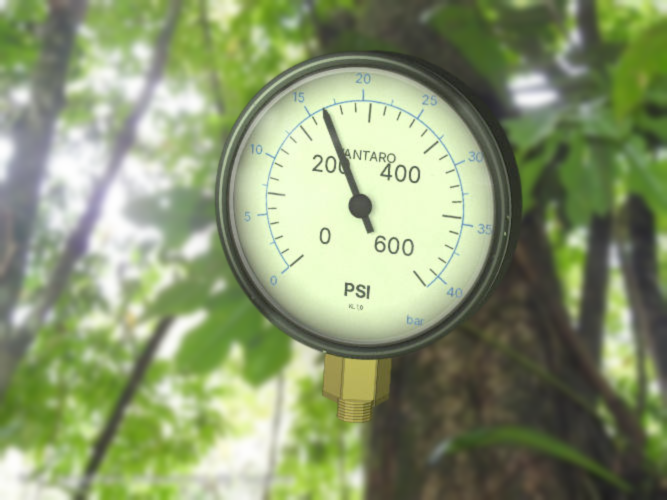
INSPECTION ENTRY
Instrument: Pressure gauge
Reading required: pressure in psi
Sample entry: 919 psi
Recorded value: 240 psi
